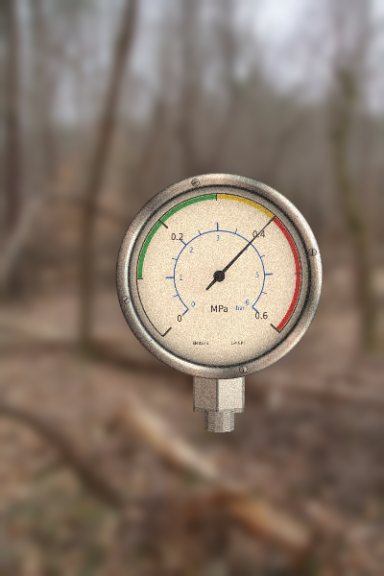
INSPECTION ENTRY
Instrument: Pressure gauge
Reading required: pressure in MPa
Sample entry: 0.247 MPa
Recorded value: 0.4 MPa
